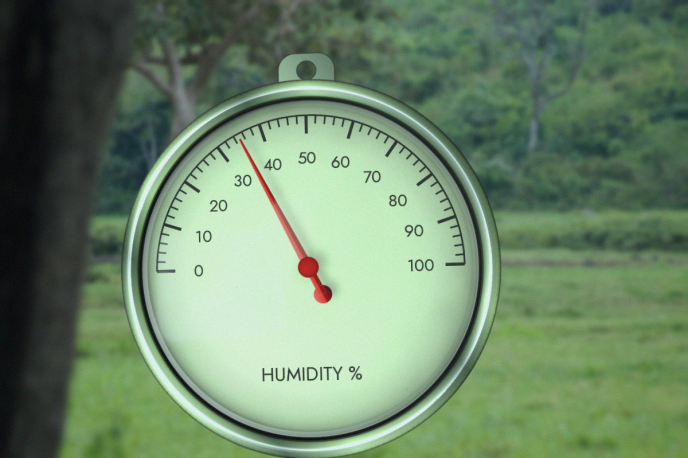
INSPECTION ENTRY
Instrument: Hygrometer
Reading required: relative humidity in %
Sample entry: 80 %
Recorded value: 35 %
